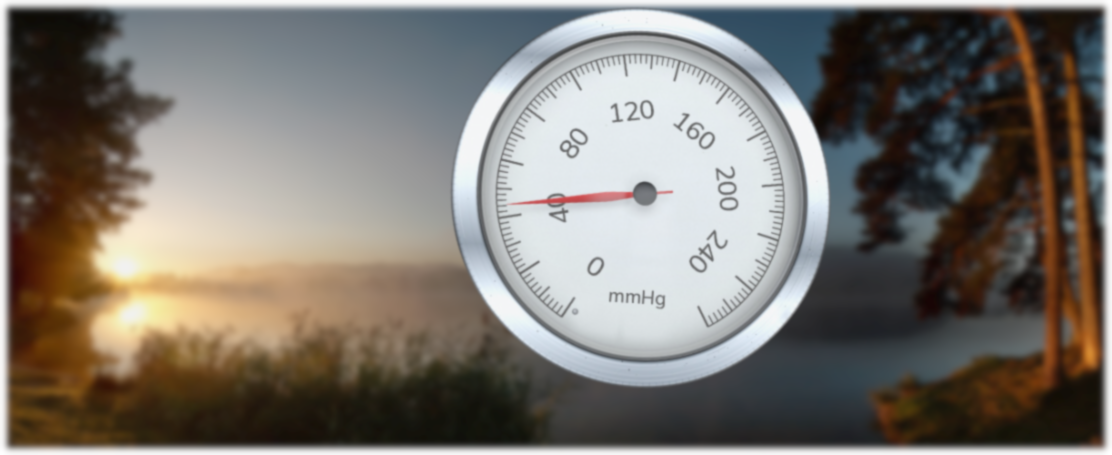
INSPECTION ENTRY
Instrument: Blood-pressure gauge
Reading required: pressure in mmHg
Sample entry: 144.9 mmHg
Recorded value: 44 mmHg
